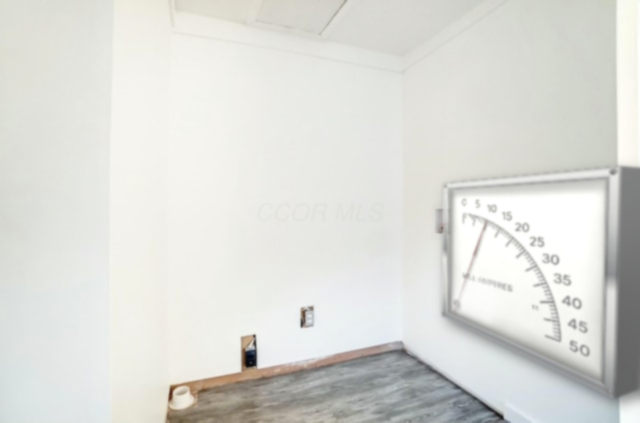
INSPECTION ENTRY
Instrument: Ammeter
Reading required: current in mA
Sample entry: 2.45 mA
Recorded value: 10 mA
